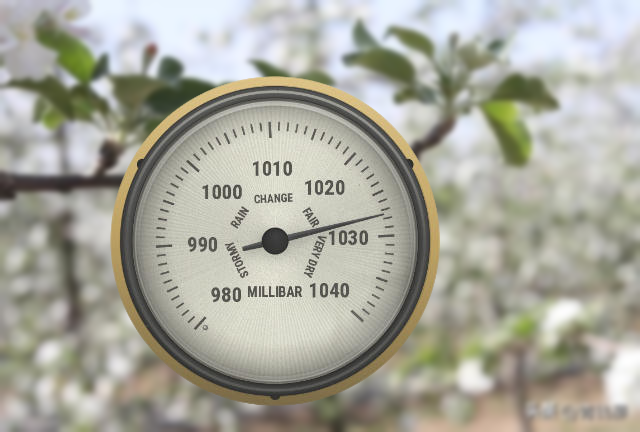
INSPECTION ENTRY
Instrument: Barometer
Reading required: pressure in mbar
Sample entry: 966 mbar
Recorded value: 1027.5 mbar
